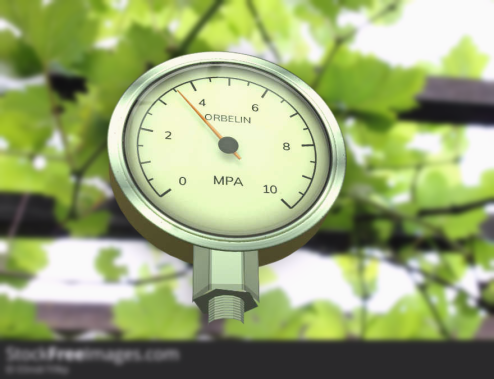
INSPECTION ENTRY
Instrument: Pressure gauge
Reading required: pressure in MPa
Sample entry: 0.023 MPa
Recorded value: 3.5 MPa
